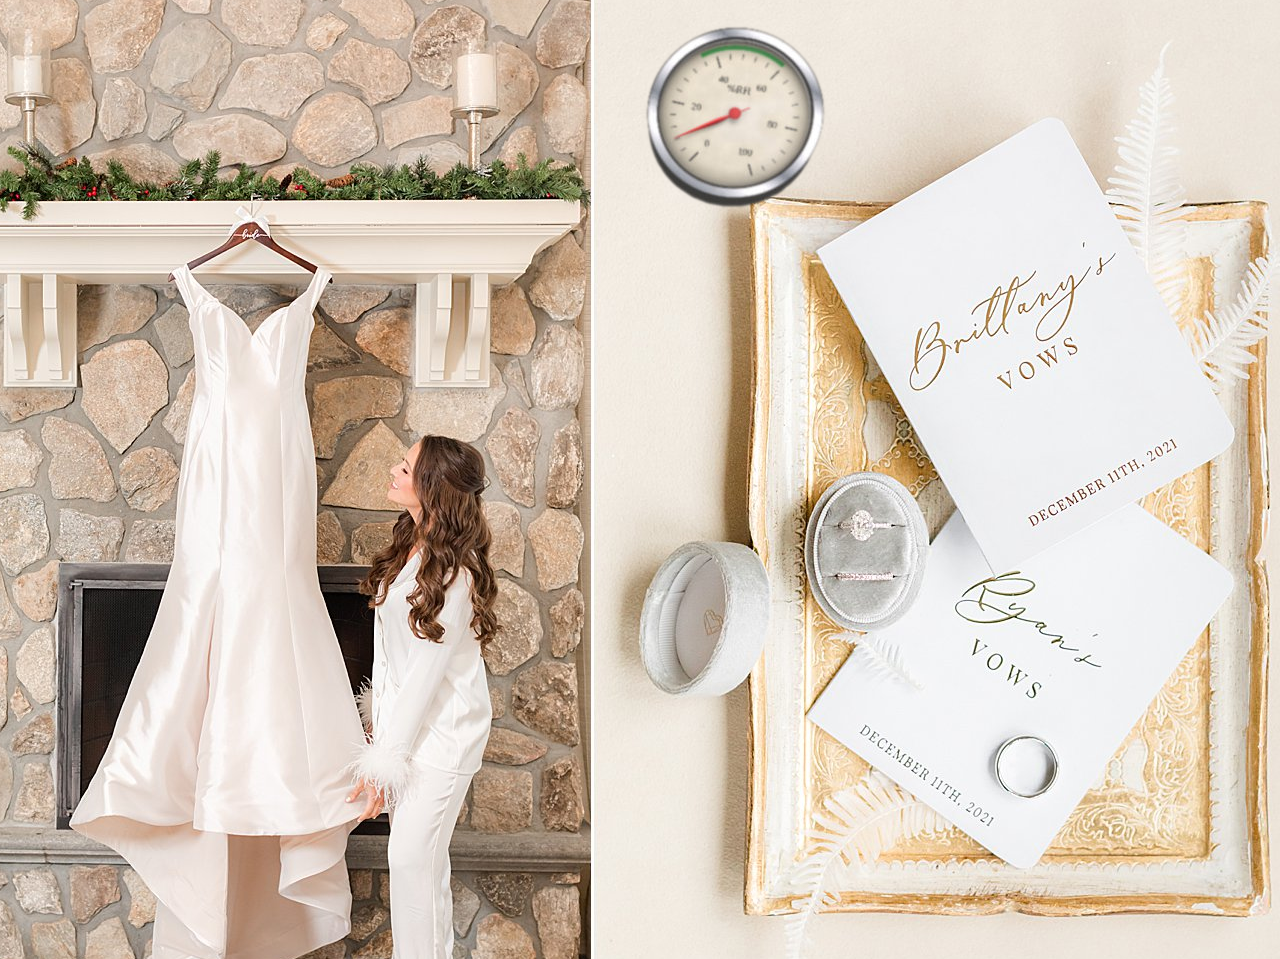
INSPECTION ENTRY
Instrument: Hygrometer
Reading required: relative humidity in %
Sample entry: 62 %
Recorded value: 8 %
